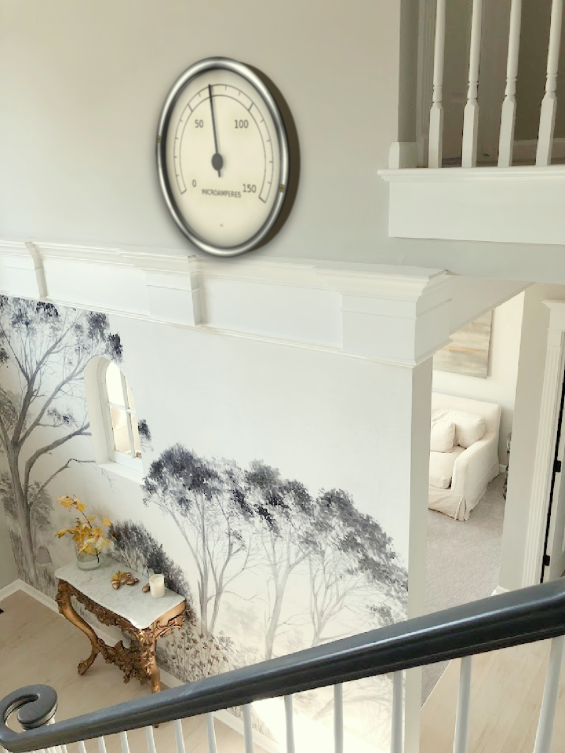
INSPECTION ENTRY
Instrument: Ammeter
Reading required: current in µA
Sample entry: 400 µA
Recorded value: 70 µA
